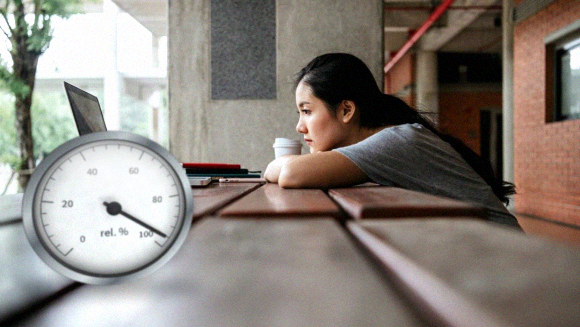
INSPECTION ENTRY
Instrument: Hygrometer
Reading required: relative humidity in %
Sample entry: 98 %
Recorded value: 96 %
